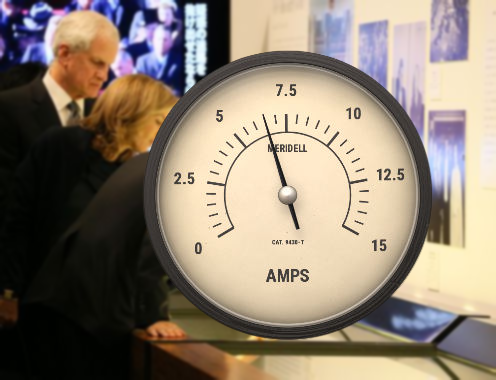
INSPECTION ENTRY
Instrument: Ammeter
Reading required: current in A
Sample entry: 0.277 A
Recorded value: 6.5 A
